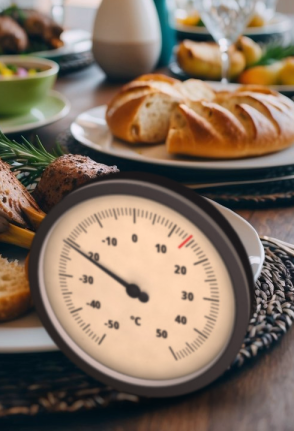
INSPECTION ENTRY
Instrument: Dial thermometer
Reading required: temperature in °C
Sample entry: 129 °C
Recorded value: -20 °C
